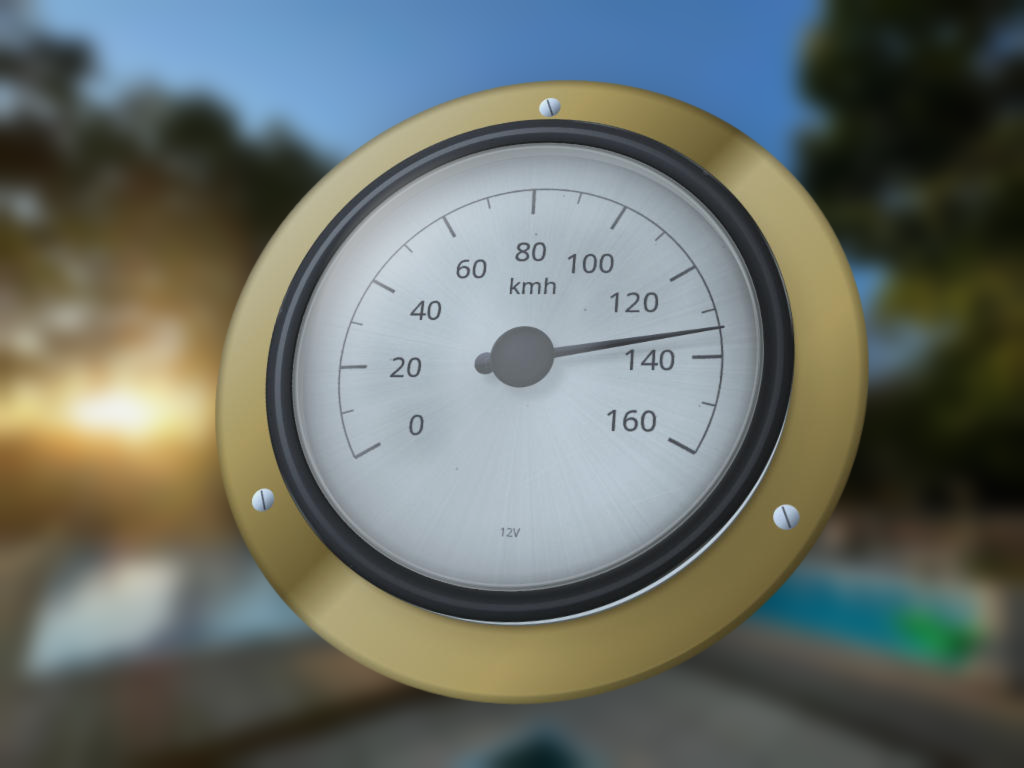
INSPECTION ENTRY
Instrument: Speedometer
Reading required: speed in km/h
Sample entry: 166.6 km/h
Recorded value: 135 km/h
